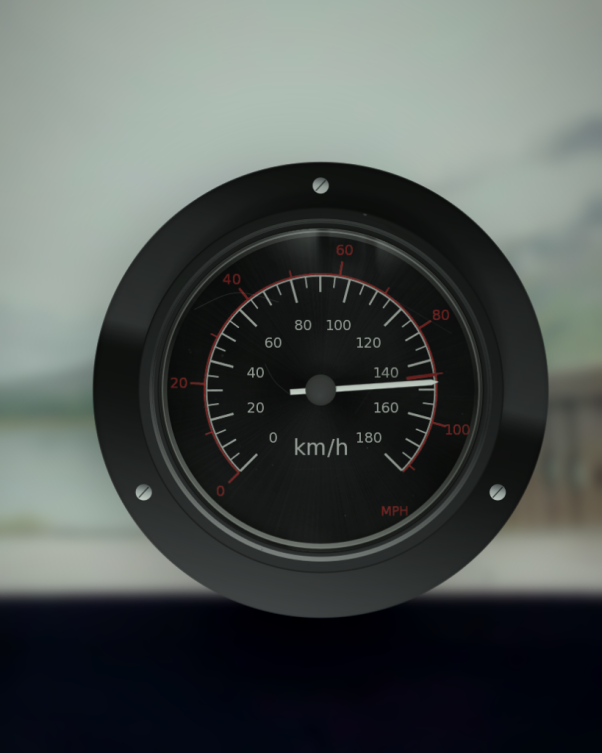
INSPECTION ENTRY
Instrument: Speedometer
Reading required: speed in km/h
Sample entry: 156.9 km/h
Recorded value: 147.5 km/h
